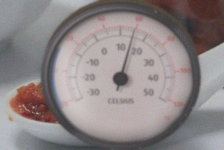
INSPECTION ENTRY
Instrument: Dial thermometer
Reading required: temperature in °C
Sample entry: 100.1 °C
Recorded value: 15 °C
